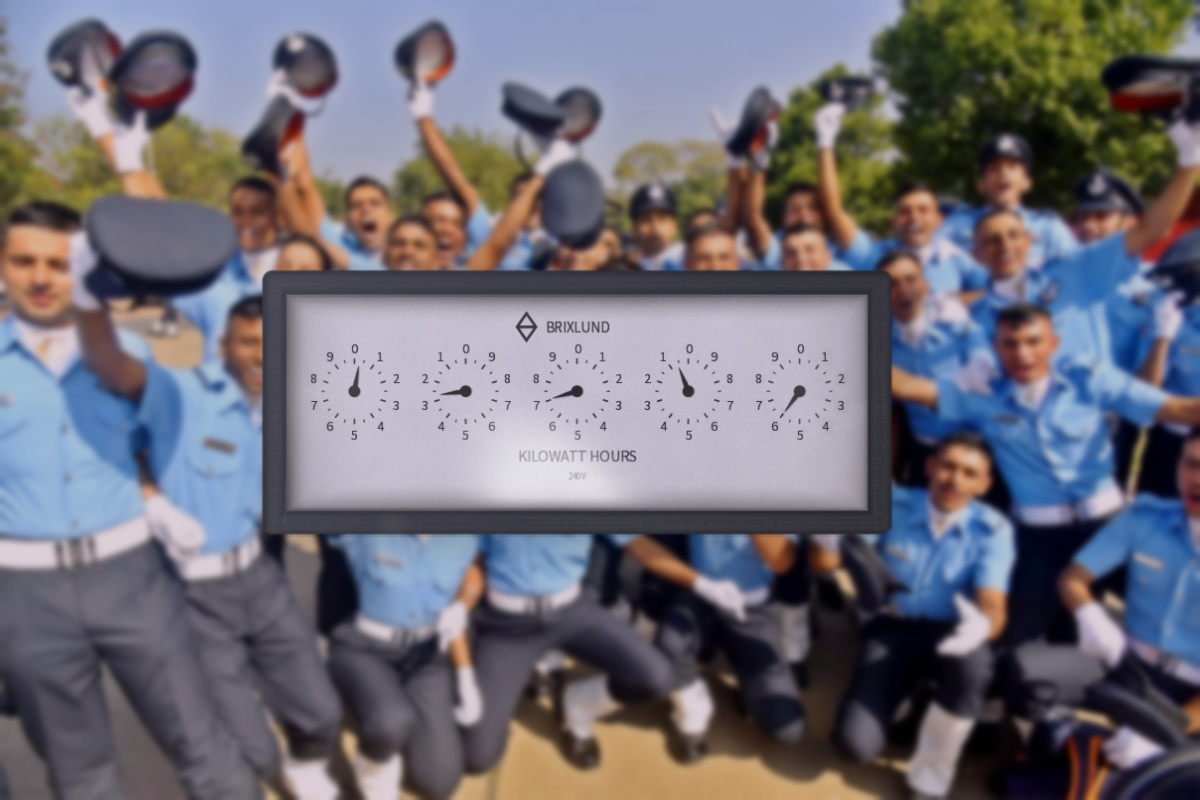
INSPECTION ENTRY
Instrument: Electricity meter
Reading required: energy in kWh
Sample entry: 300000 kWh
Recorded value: 2706 kWh
